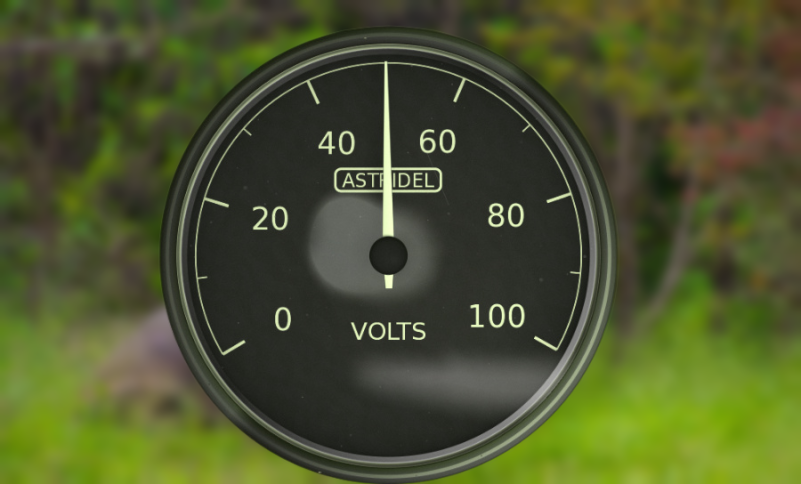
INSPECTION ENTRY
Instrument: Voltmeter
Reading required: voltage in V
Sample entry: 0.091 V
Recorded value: 50 V
